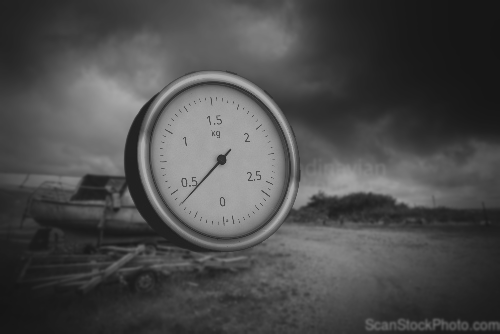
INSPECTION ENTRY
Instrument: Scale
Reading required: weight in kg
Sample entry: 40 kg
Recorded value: 0.4 kg
